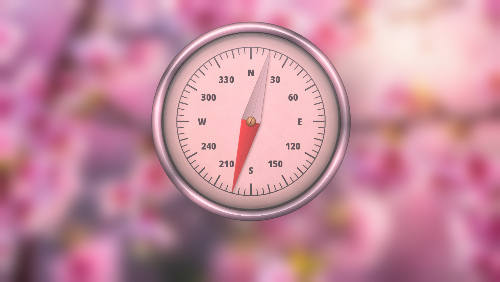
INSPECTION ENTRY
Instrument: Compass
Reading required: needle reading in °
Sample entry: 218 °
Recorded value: 195 °
